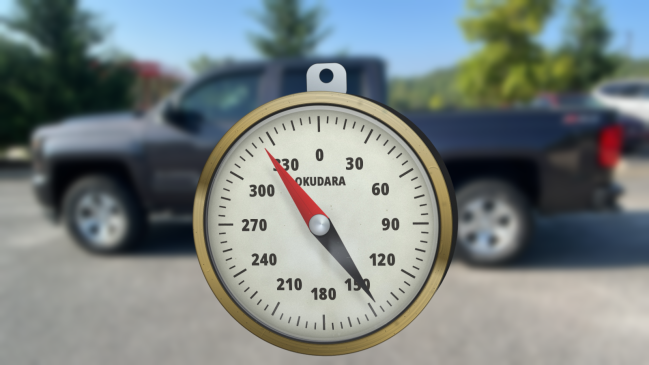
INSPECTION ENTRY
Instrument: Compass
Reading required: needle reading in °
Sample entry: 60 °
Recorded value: 325 °
